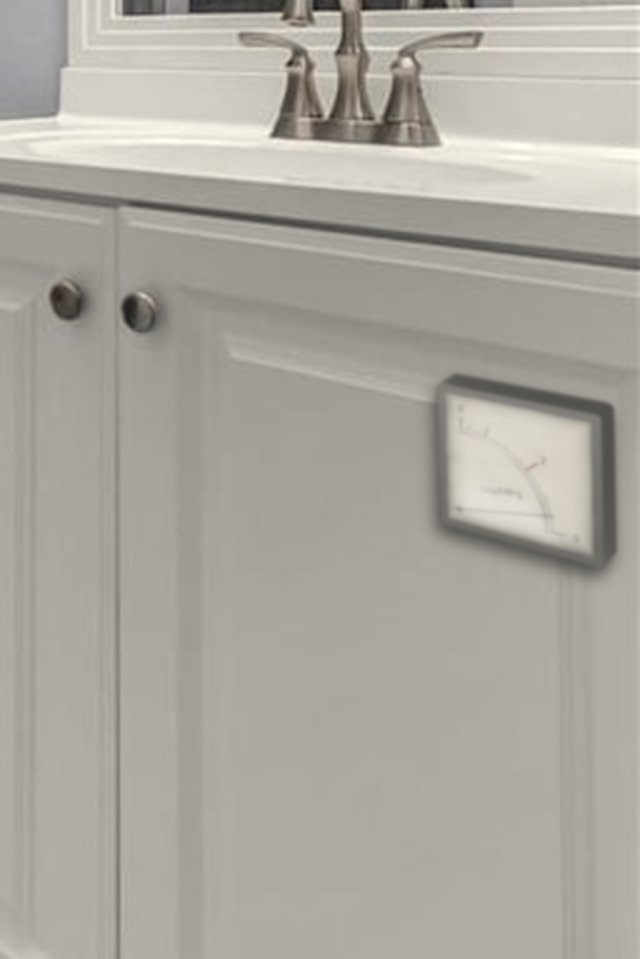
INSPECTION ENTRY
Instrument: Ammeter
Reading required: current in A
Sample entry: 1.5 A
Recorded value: 2.75 A
